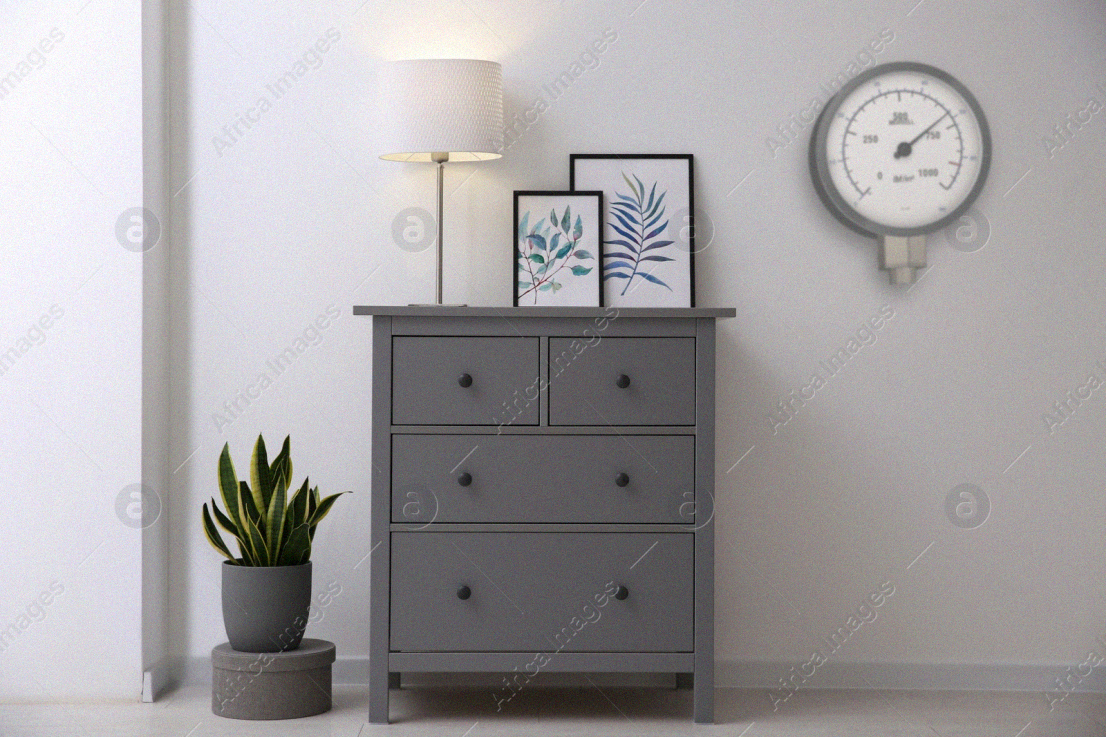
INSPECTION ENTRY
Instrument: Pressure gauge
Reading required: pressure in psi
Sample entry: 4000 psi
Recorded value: 700 psi
